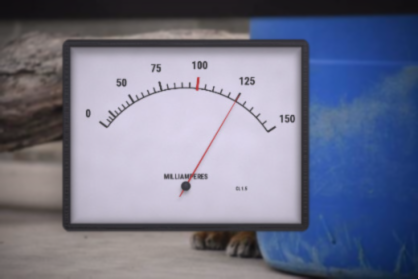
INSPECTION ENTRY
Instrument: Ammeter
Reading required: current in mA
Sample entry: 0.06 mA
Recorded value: 125 mA
